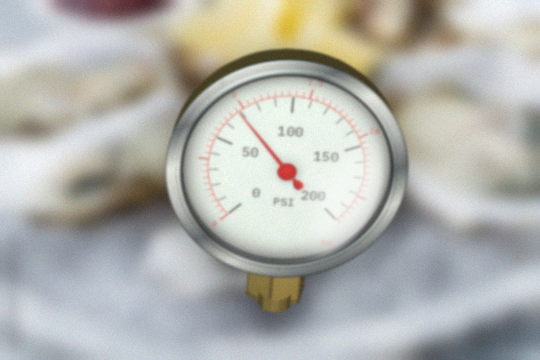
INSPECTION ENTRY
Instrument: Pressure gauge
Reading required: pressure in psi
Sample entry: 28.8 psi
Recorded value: 70 psi
